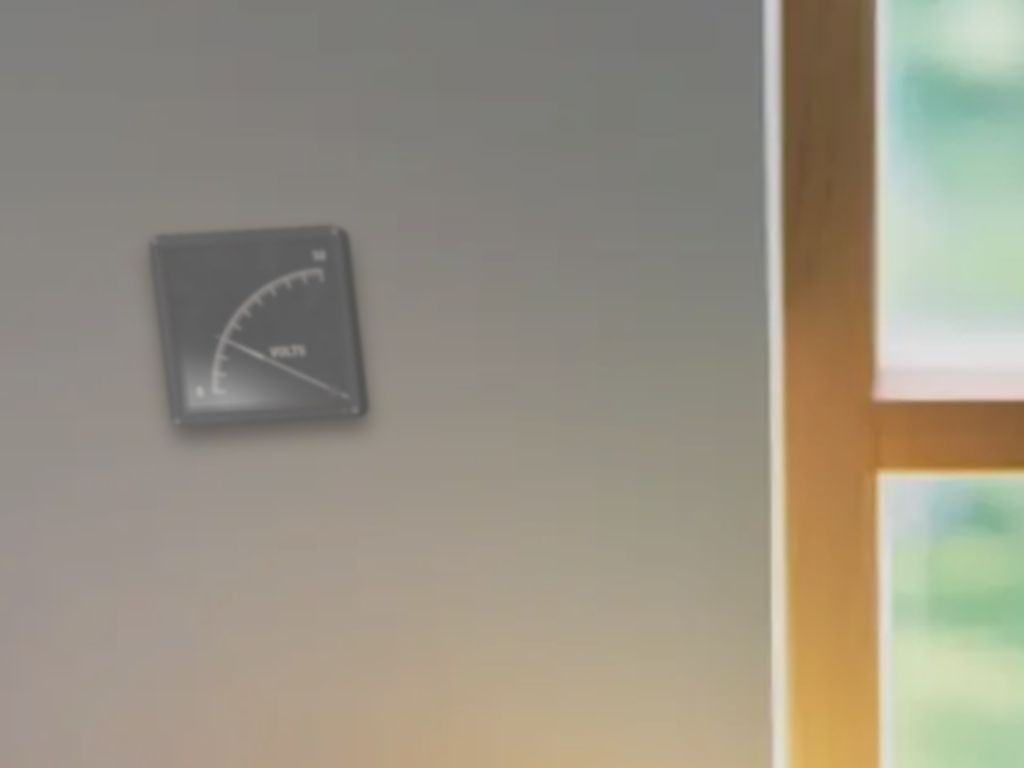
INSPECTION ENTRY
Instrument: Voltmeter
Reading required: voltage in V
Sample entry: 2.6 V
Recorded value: 15 V
